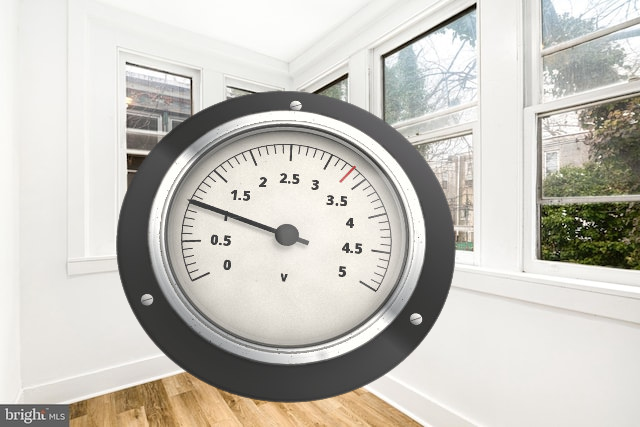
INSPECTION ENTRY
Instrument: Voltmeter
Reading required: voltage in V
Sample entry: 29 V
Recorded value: 1 V
